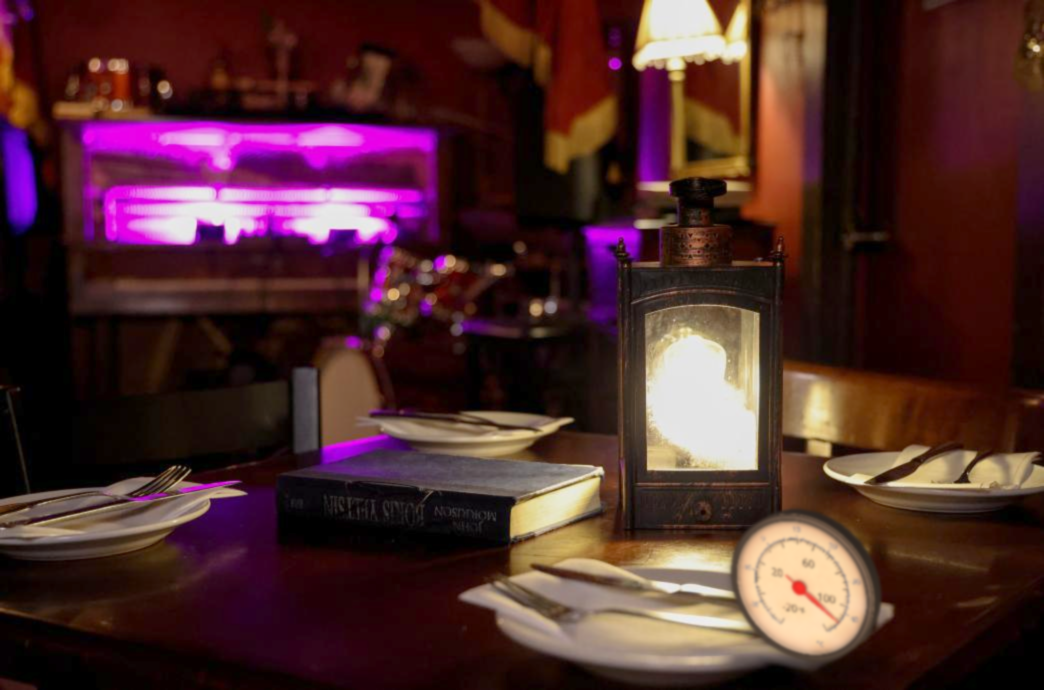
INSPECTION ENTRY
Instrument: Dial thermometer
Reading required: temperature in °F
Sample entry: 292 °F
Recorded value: 110 °F
